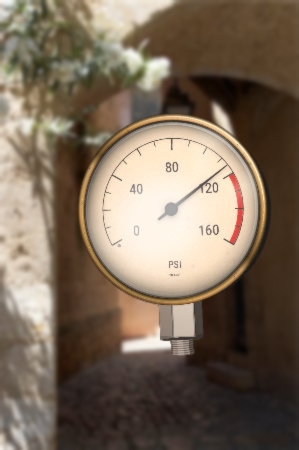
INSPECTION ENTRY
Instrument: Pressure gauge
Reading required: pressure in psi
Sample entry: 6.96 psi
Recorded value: 115 psi
